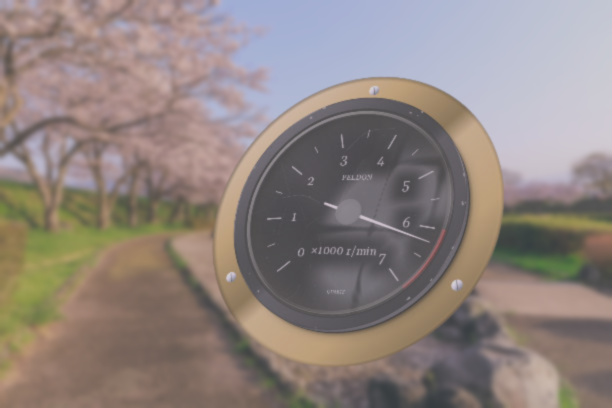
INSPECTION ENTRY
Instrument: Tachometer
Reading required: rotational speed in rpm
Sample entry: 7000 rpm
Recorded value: 6250 rpm
